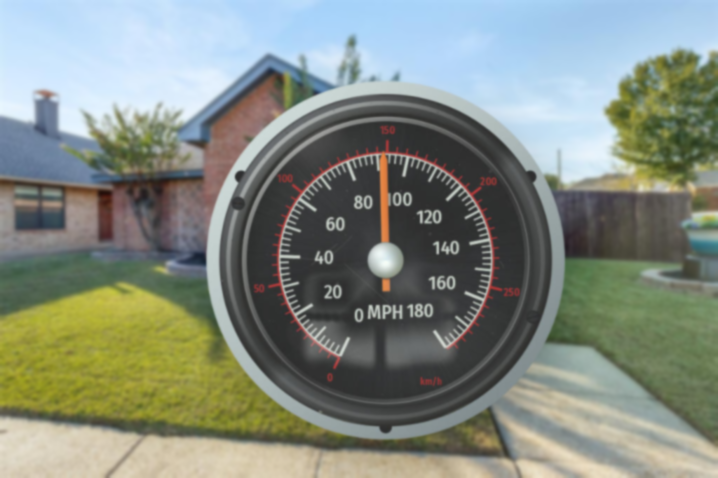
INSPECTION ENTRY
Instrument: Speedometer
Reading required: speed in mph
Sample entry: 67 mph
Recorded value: 92 mph
